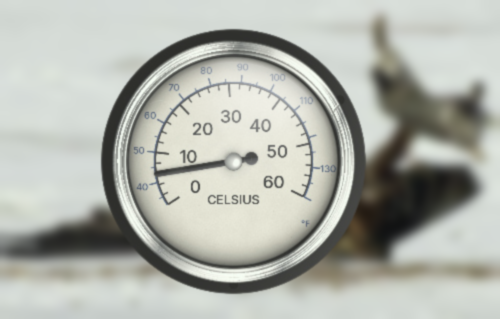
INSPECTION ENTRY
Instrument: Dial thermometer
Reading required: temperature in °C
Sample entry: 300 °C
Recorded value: 6 °C
